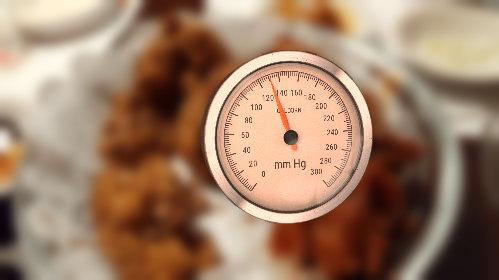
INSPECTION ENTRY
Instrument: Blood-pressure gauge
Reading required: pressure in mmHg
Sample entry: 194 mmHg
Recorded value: 130 mmHg
